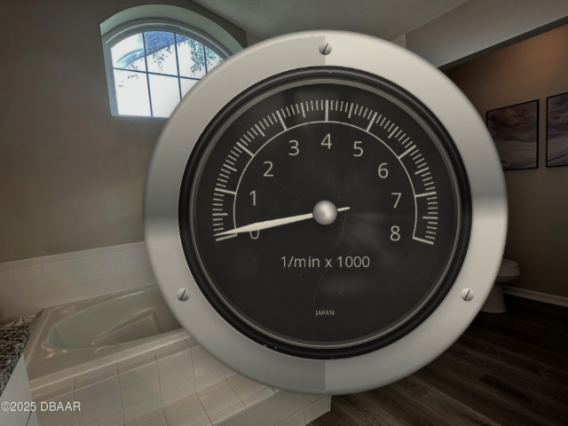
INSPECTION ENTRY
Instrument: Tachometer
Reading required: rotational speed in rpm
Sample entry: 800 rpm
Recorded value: 100 rpm
